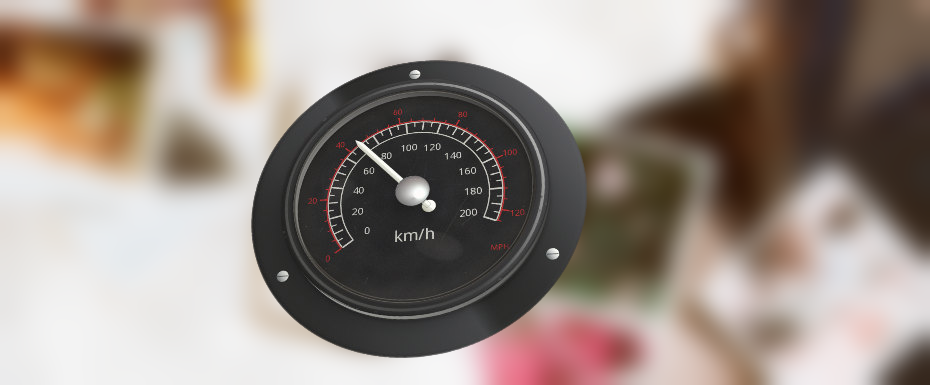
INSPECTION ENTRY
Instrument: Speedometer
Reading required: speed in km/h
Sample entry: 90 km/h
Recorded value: 70 km/h
